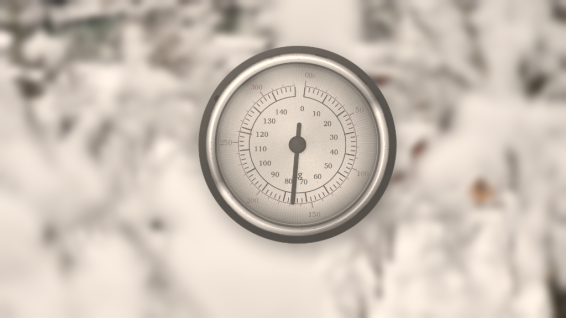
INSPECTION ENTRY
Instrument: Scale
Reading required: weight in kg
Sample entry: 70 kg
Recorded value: 76 kg
